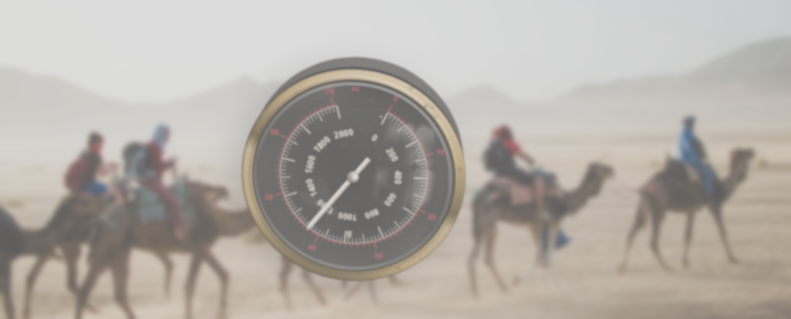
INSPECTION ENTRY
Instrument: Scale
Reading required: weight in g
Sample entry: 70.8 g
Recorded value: 1200 g
